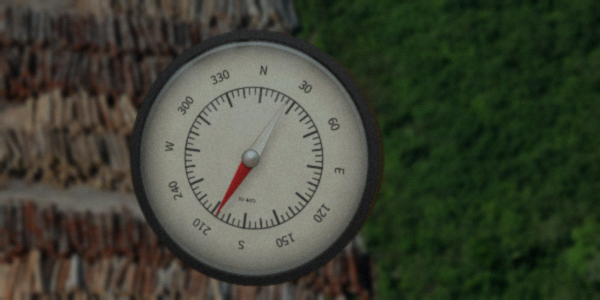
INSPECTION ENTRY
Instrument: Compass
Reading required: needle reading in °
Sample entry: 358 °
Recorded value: 205 °
